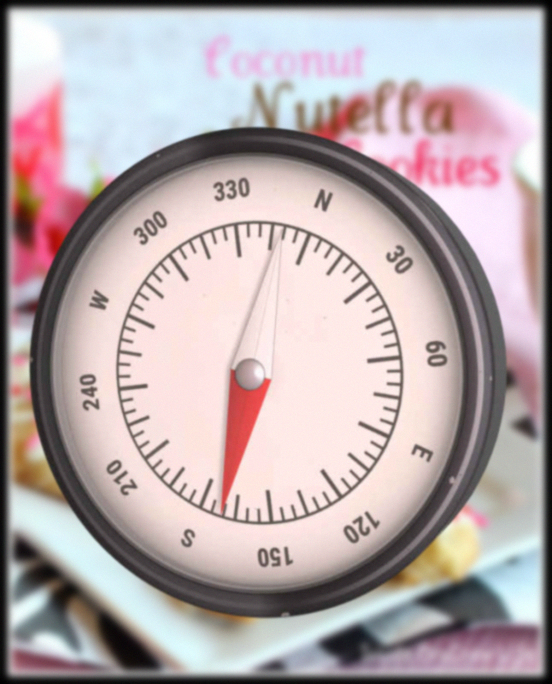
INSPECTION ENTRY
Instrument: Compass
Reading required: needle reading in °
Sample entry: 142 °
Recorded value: 170 °
